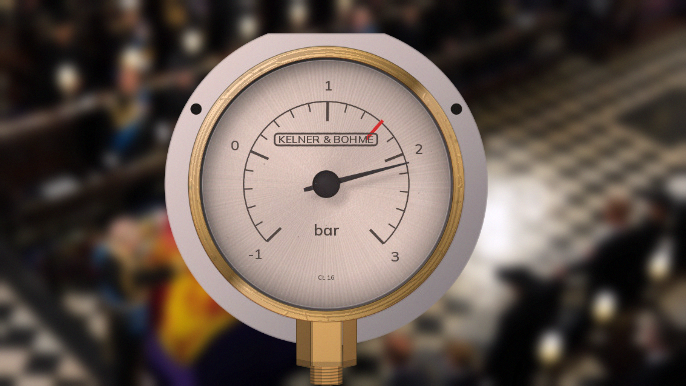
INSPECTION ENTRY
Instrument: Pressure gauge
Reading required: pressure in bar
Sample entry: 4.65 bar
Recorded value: 2.1 bar
